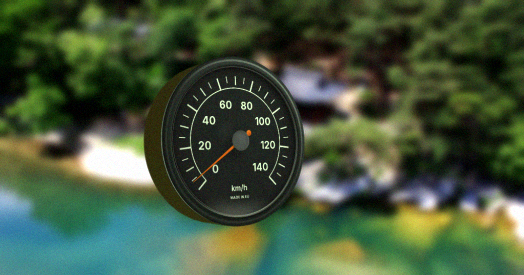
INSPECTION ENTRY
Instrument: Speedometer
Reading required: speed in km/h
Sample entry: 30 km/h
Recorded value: 5 km/h
